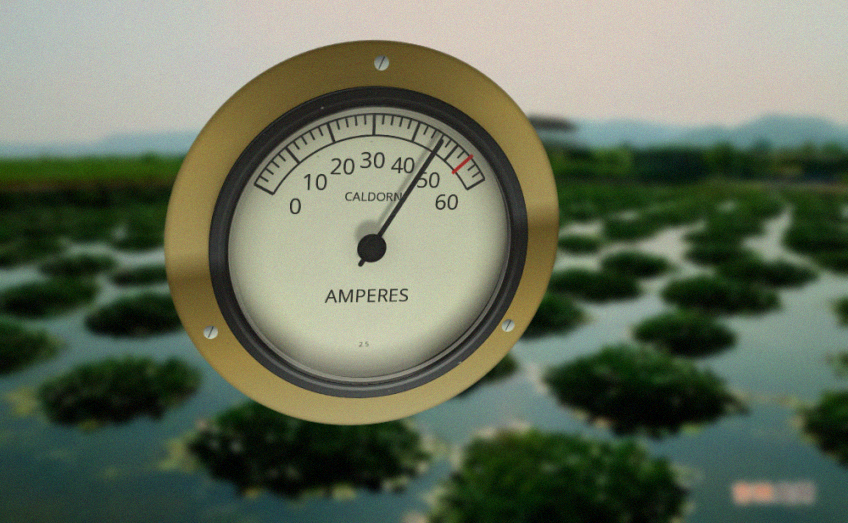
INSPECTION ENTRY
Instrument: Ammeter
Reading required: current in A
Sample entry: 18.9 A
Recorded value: 46 A
